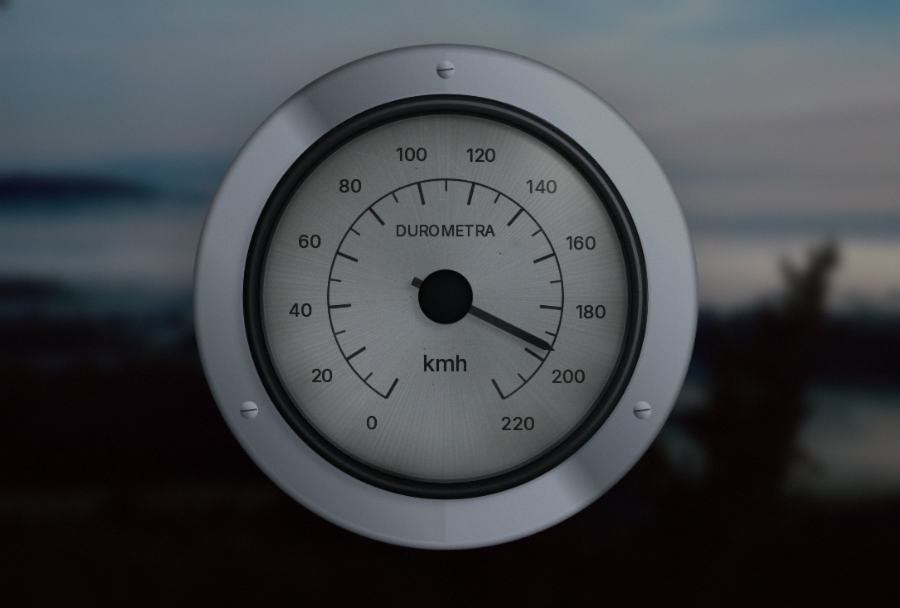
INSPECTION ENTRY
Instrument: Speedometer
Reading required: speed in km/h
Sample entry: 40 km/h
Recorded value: 195 km/h
